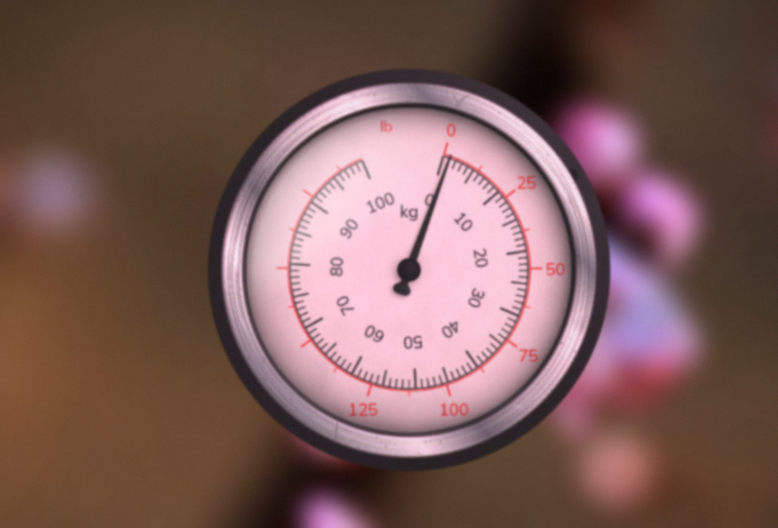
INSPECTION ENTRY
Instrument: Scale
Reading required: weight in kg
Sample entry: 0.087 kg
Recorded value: 1 kg
